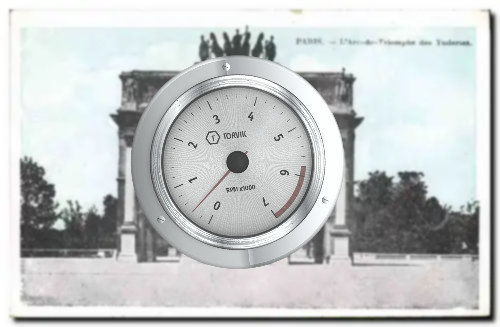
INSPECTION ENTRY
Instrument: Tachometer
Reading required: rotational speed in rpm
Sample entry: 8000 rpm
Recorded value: 400 rpm
